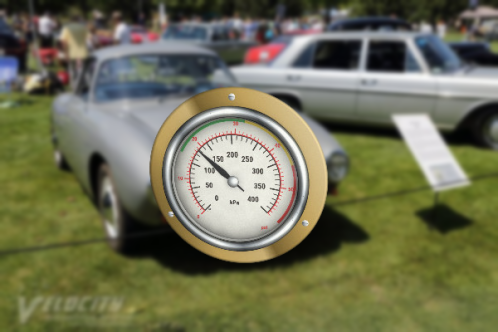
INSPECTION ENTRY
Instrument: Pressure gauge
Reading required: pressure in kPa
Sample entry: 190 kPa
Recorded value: 130 kPa
